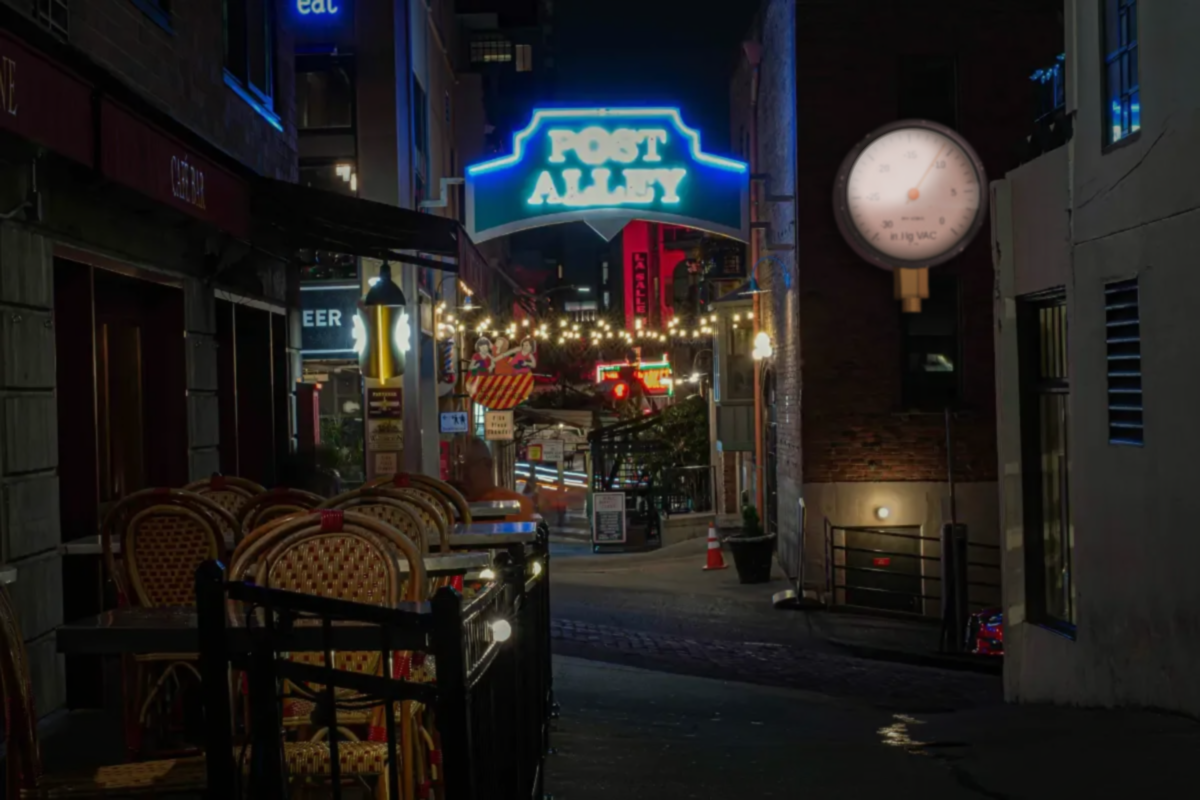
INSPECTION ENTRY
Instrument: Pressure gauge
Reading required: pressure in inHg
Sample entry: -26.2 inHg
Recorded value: -11 inHg
